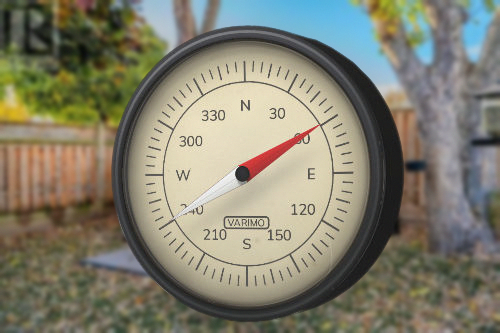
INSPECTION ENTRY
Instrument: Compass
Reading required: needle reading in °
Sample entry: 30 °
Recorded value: 60 °
